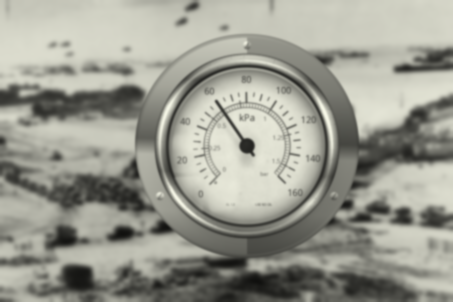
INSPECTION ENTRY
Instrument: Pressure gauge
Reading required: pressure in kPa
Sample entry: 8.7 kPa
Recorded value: 60 kPa
